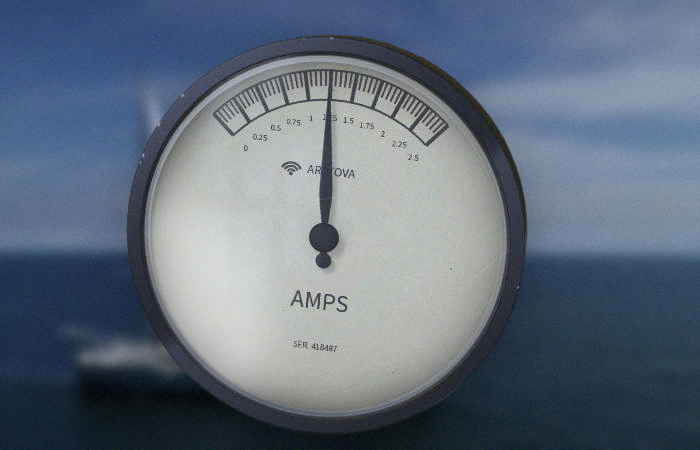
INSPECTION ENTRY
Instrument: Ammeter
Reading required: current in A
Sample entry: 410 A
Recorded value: 1.25 A
